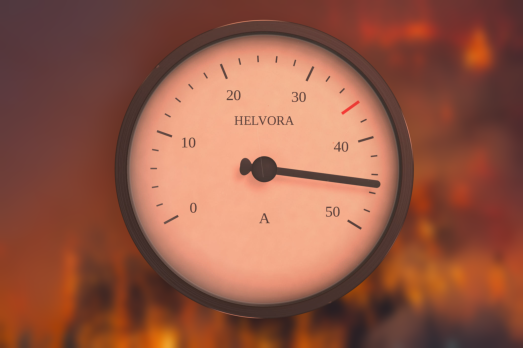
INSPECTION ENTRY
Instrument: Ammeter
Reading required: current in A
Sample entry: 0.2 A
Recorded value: 45 A
